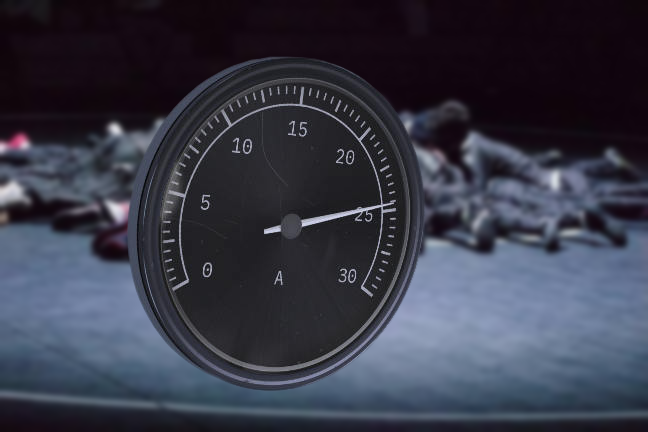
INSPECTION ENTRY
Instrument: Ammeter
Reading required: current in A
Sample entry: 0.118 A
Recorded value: 24.5 A
